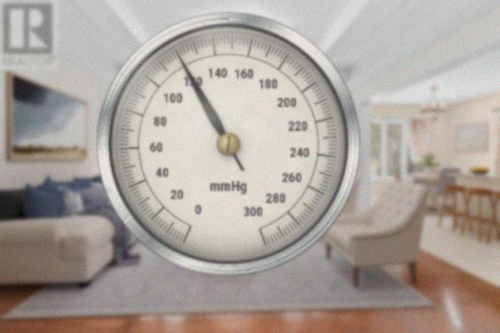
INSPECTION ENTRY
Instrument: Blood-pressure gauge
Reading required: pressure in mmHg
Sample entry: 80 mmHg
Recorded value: 120 mmHg
